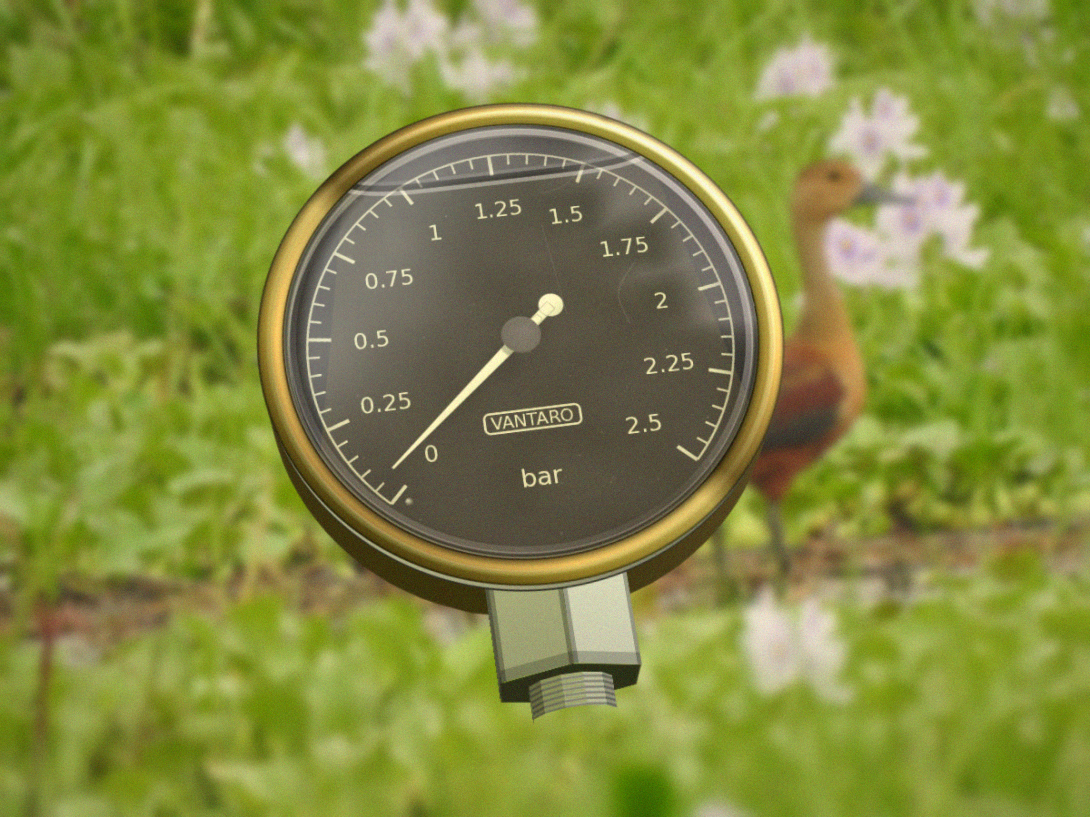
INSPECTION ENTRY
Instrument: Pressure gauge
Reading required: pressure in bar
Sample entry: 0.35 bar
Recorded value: 0.05 bar
